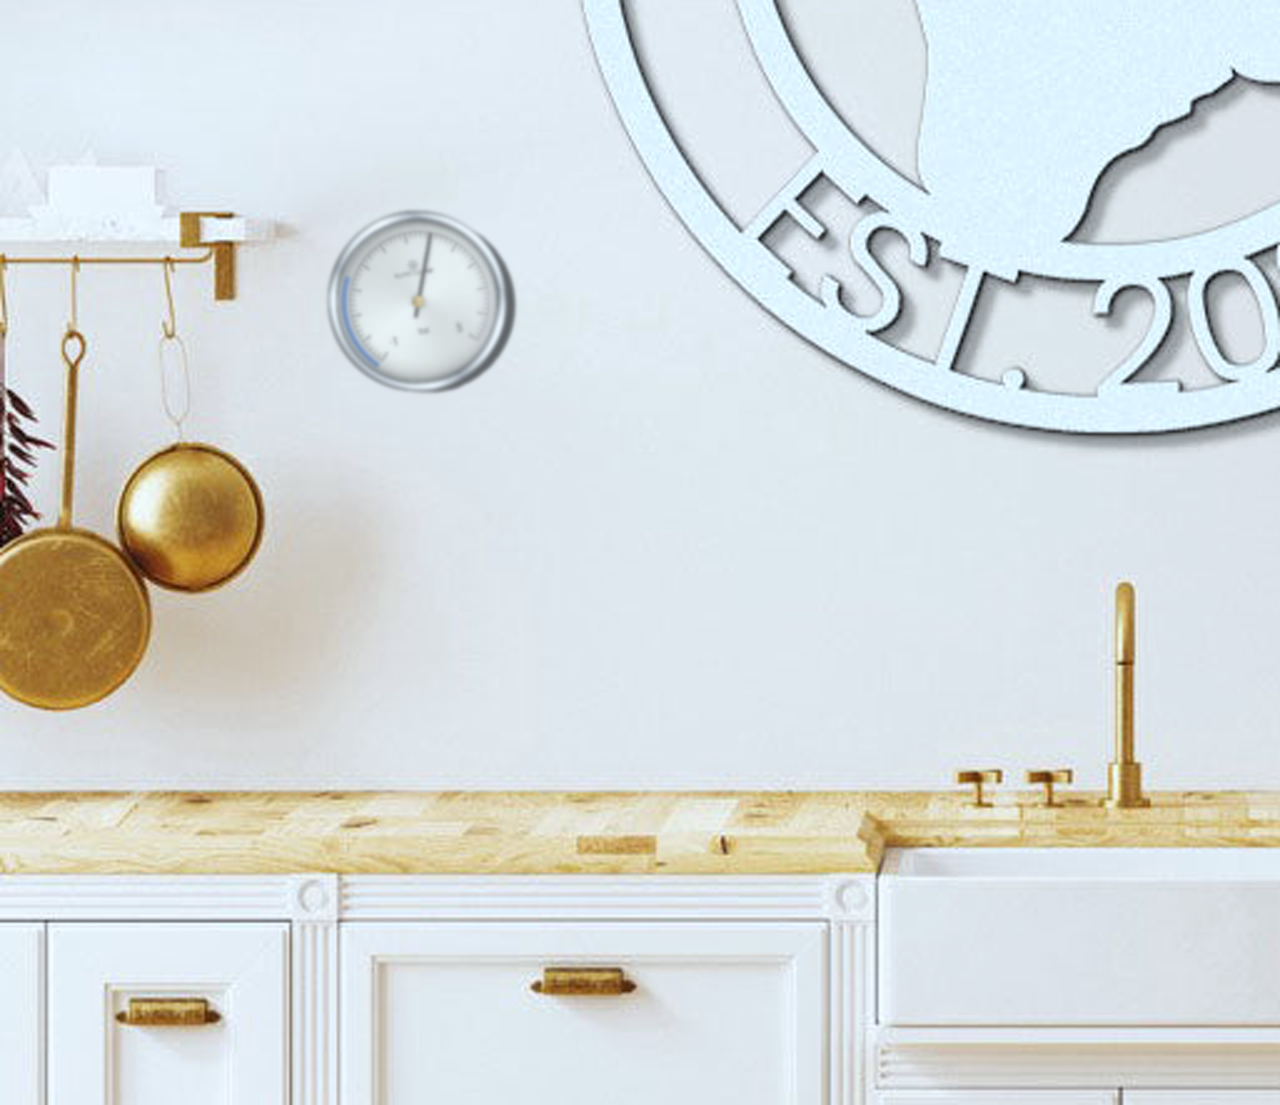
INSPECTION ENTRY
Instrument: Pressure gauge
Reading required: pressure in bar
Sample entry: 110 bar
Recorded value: 2.5 bar
